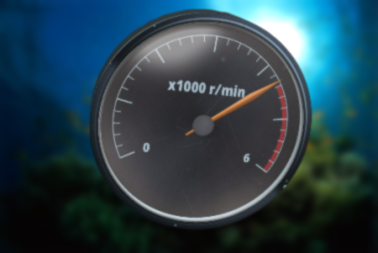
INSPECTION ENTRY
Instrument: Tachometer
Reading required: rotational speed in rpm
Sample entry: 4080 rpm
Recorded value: 4300 rpm
